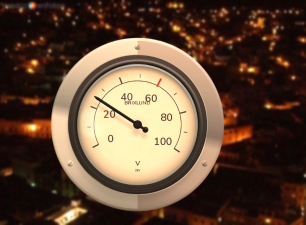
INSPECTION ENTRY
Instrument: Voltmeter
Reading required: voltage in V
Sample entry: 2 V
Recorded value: 25 V
